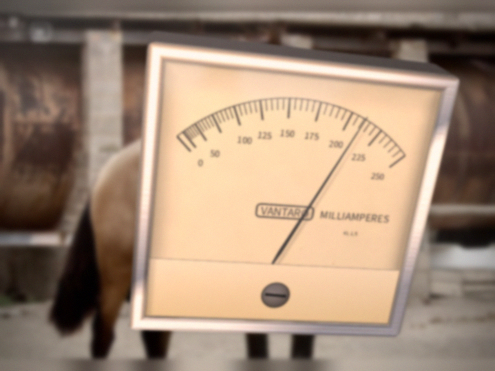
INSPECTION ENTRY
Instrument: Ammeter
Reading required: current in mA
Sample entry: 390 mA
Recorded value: 210 mA
